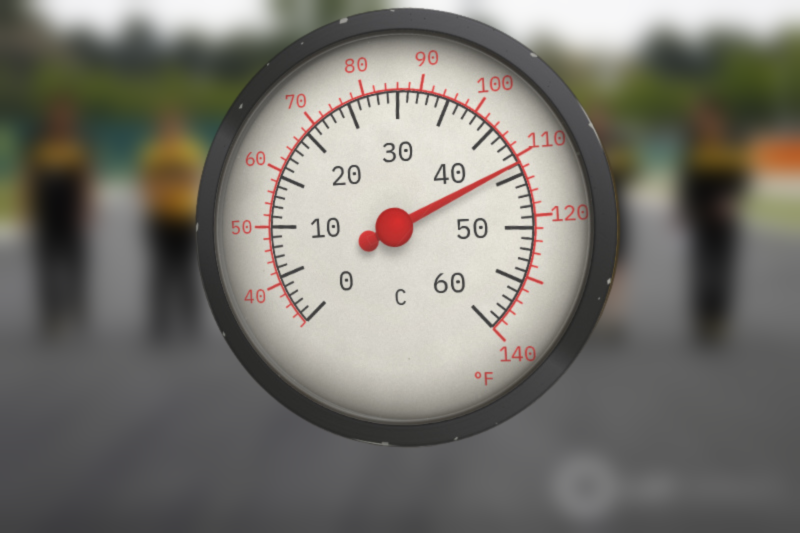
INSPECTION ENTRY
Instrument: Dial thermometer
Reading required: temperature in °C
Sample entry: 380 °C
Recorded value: 44 °C
